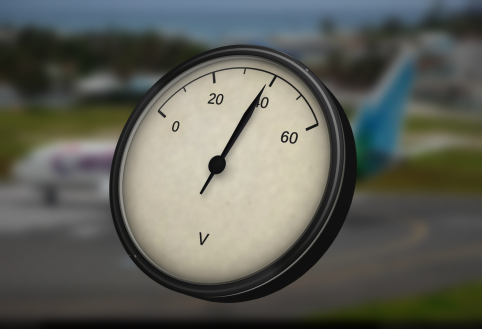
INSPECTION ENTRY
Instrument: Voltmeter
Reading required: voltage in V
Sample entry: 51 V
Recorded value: 40 V
